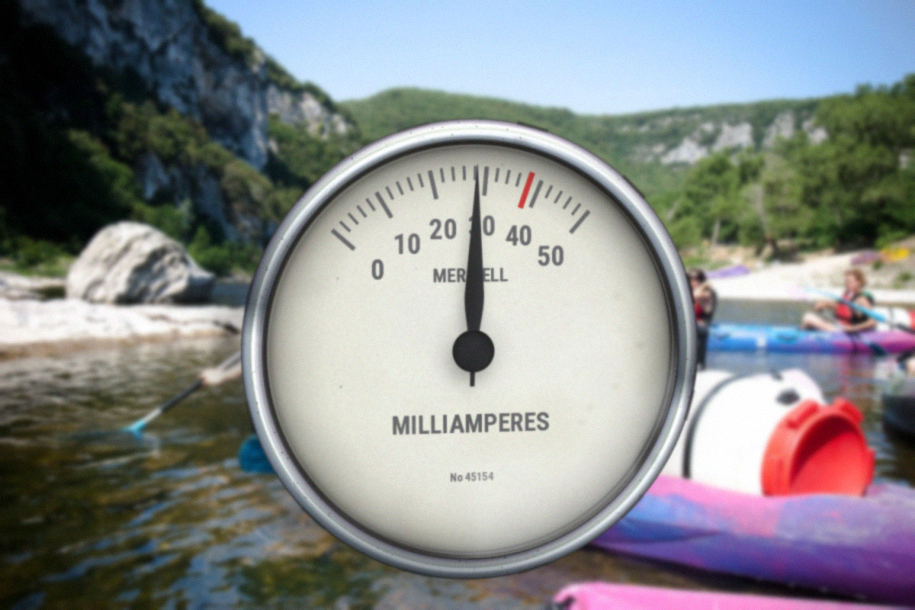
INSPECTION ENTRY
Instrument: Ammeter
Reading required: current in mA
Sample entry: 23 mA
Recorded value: 28 mA
